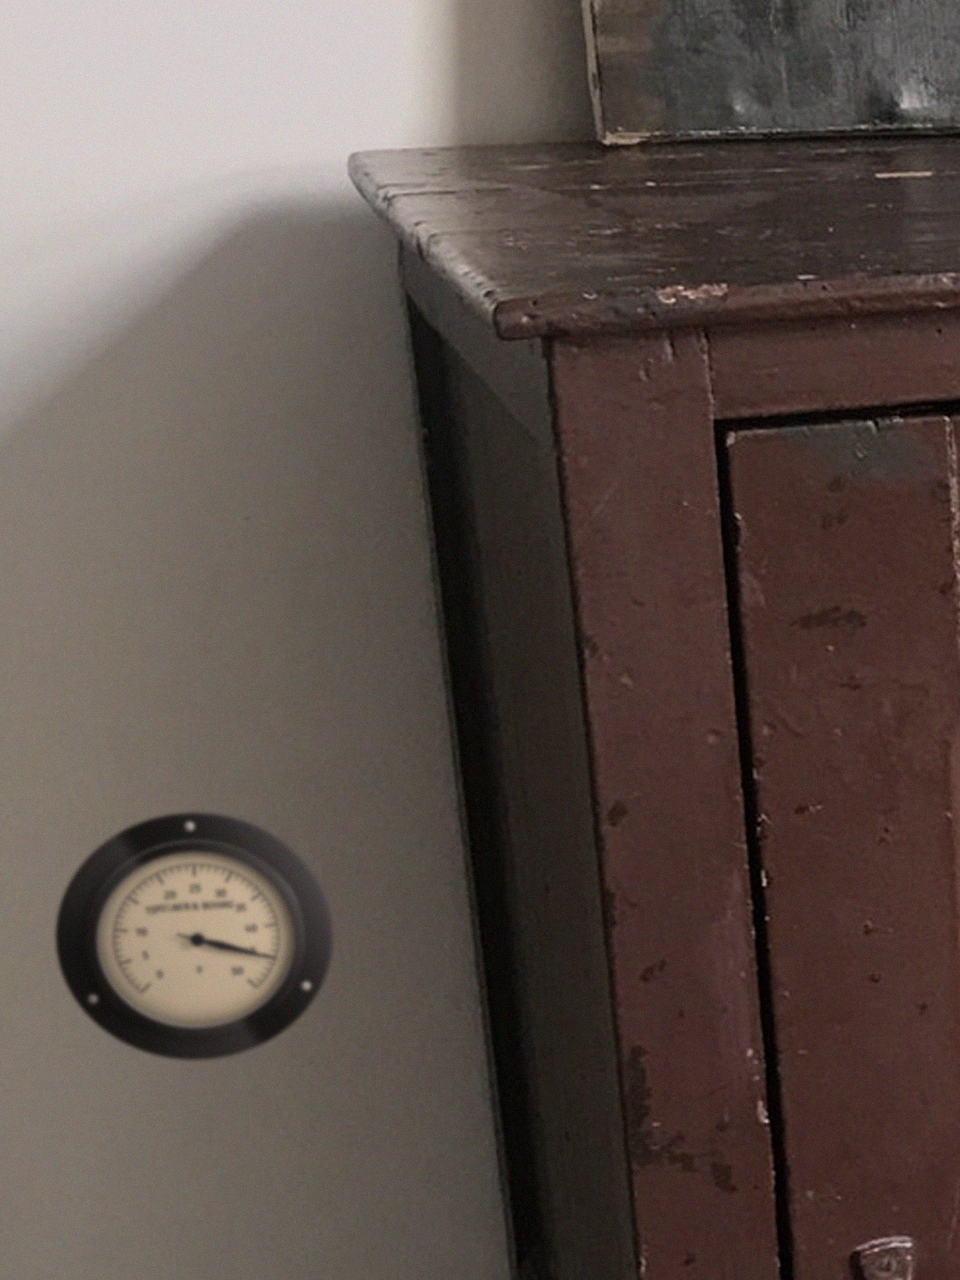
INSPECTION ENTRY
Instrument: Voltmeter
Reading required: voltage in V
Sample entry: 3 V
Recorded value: 45 V
